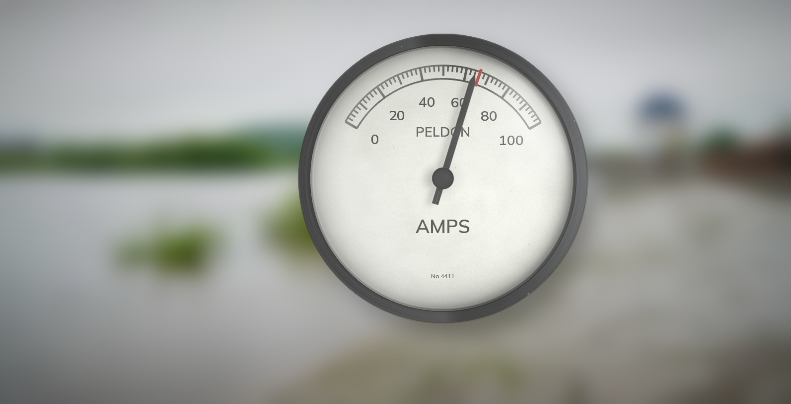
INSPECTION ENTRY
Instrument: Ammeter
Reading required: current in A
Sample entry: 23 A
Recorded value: 64 A
